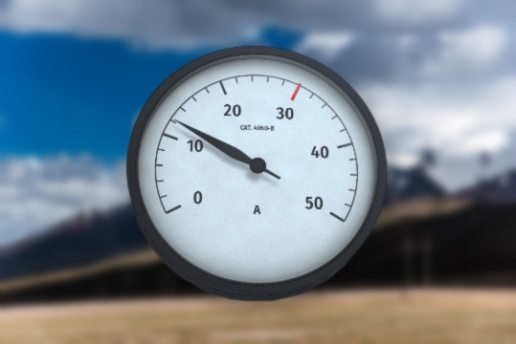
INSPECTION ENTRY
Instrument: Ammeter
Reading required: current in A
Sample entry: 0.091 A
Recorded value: 12 A
